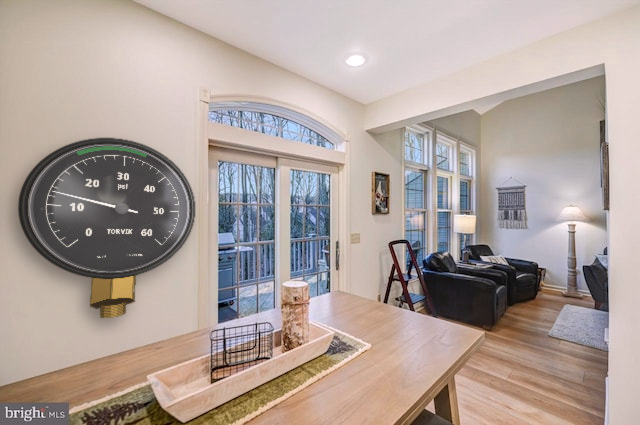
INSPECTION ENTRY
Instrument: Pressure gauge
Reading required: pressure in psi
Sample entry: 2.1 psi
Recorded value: 13 psi
